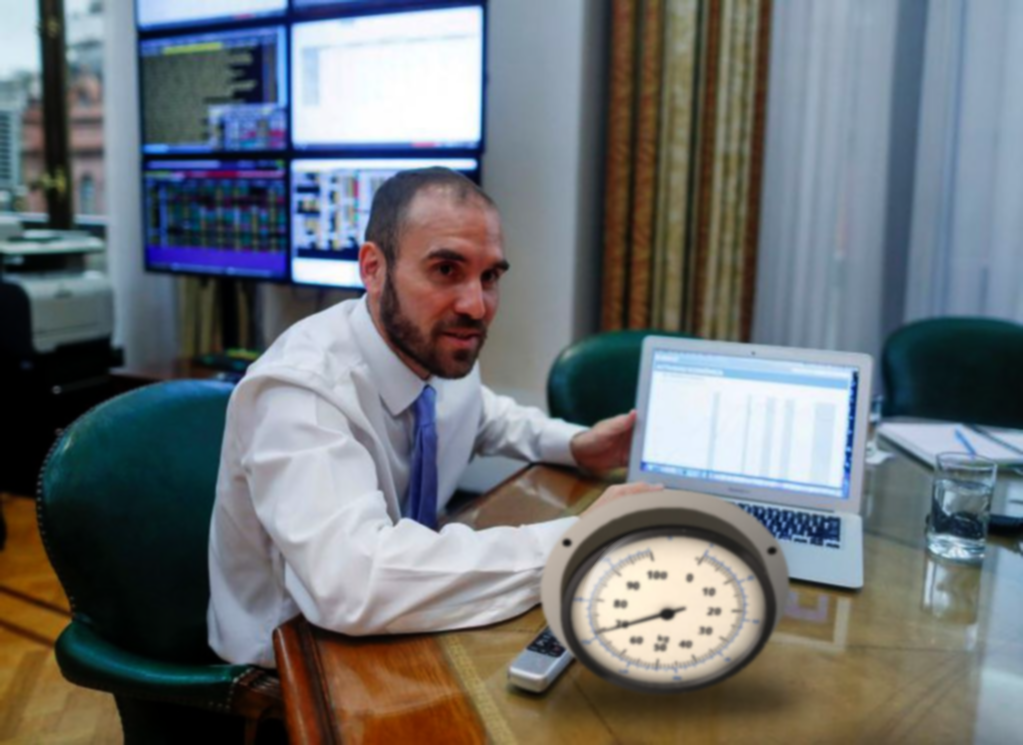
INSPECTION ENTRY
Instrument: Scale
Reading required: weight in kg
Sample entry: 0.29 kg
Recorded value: 70 kg
